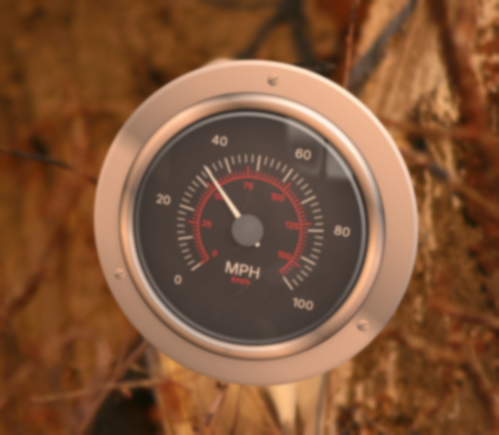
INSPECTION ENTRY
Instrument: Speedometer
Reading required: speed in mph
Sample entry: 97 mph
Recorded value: 34 mph
